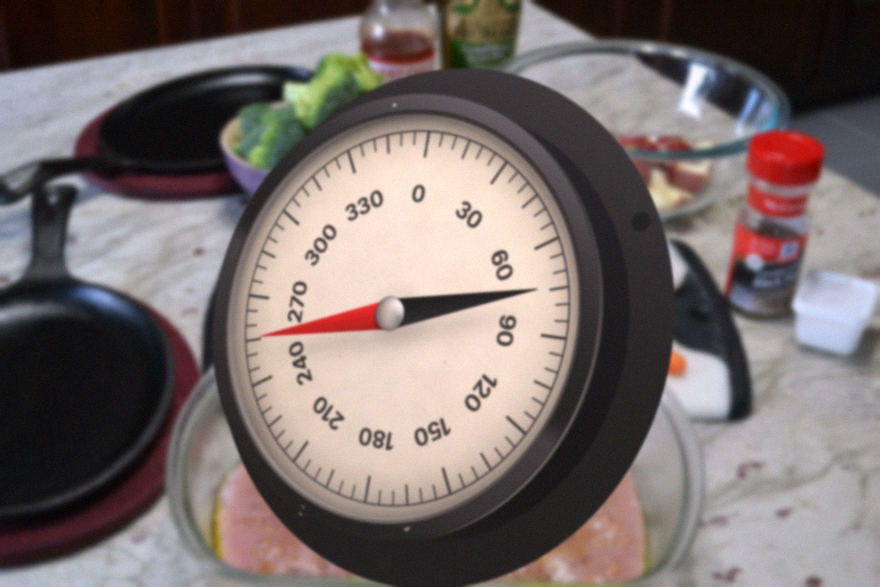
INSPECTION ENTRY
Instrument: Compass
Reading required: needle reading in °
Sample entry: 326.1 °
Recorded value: 255 °
